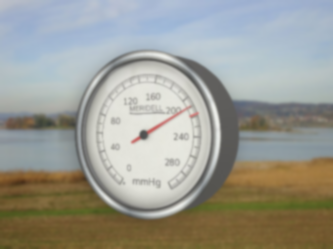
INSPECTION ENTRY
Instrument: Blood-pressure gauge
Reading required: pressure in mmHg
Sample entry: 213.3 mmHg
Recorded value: 210 mmHg
